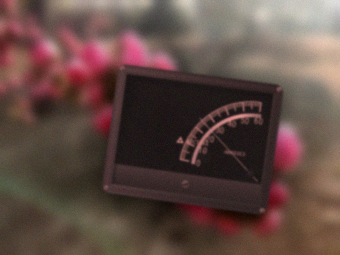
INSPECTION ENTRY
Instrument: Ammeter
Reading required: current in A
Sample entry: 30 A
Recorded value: 25 A
